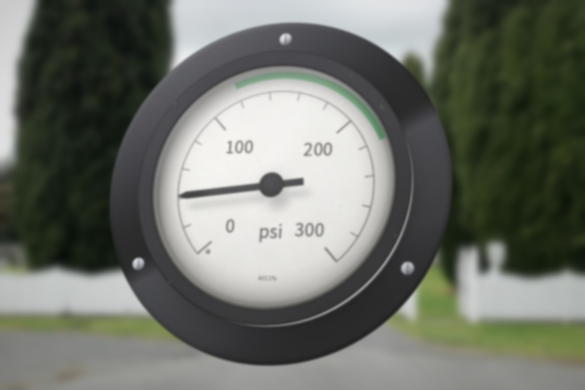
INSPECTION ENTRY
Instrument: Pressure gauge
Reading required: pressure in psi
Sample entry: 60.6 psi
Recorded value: 40 psi
